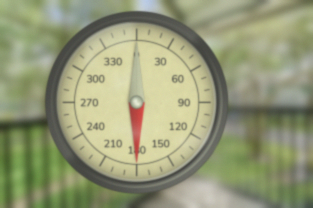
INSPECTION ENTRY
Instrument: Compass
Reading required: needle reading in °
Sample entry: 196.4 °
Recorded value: 180 °
